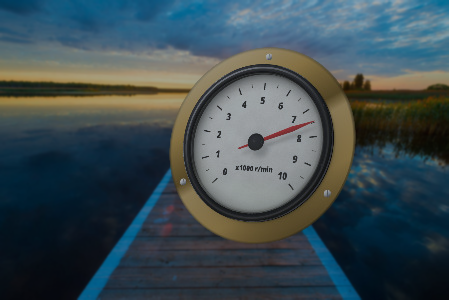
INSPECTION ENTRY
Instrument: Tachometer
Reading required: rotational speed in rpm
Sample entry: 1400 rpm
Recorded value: 7500 rpm
